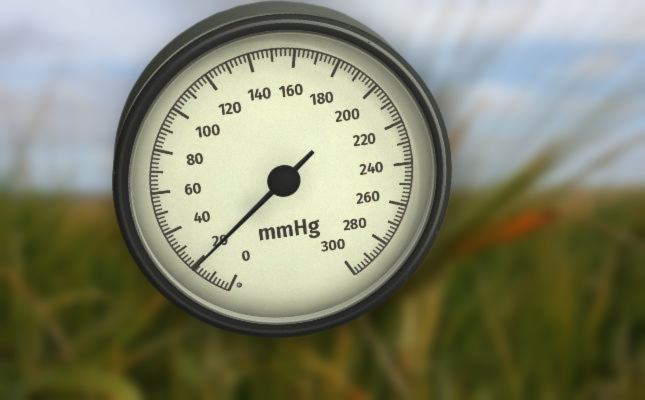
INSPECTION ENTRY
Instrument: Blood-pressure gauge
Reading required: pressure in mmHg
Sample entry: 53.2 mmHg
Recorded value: 20 mmHg
